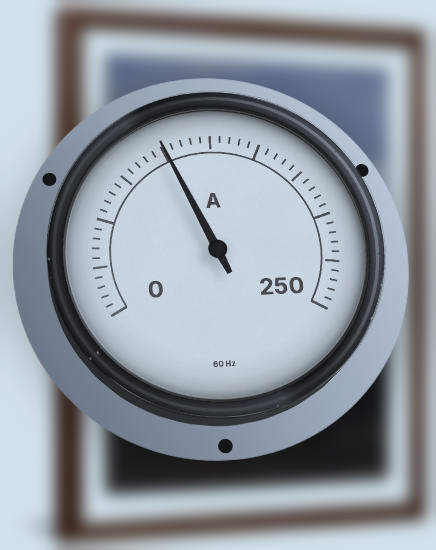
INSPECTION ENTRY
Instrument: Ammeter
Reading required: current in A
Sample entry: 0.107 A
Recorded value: 100 A
